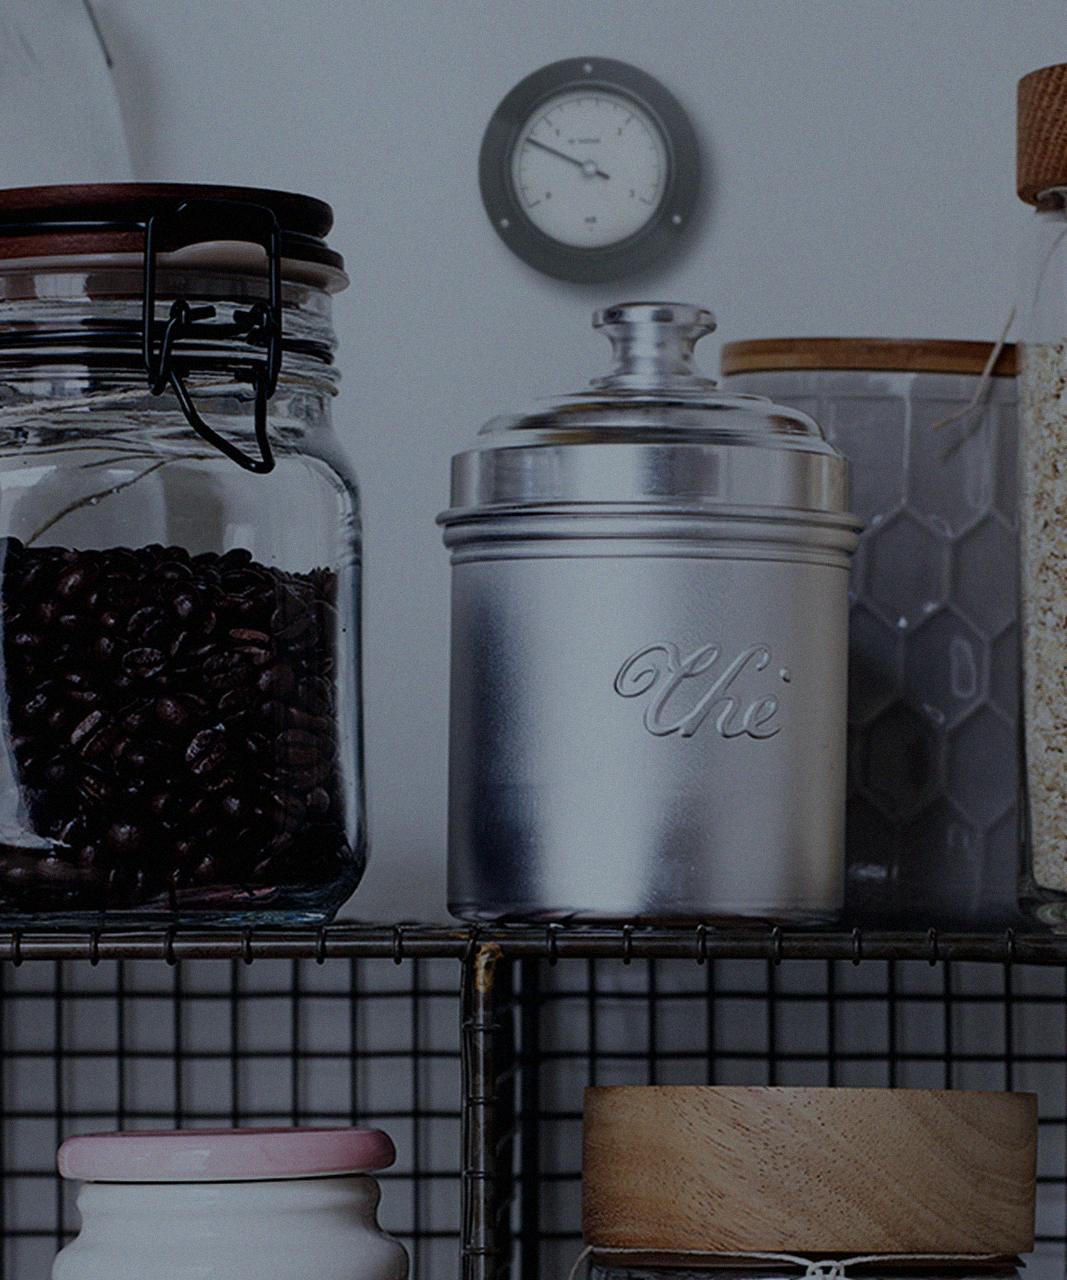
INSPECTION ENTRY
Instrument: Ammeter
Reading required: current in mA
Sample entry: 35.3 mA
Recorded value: 0.7 mA
